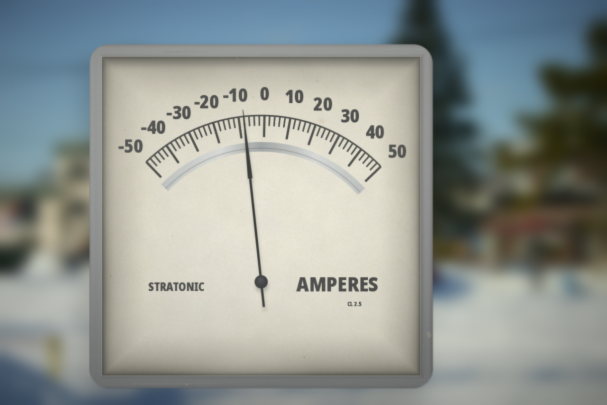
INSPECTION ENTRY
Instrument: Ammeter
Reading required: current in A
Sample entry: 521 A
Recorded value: -8 A
